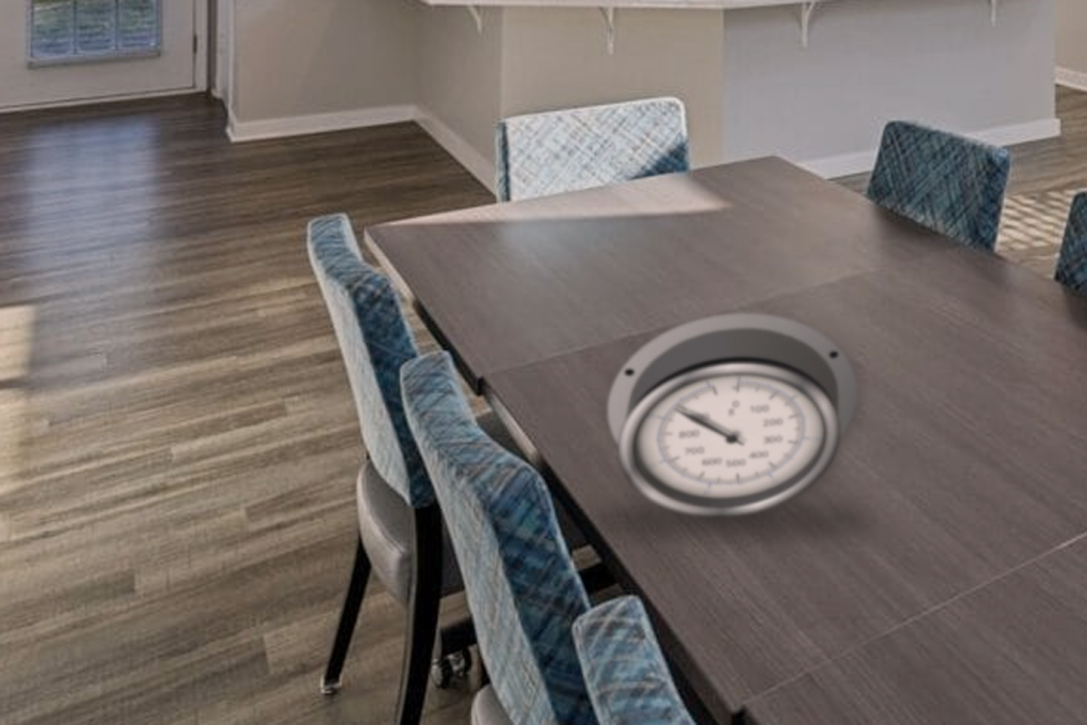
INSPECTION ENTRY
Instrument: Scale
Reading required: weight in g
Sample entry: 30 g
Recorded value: 900 g
